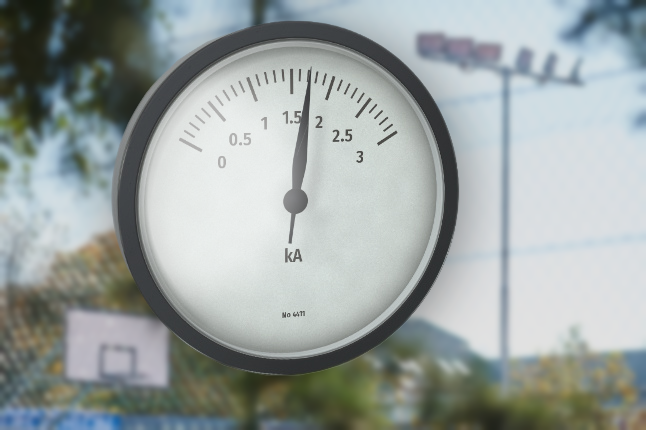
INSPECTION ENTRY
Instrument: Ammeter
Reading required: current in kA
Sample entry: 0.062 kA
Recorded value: 1.7 kA
